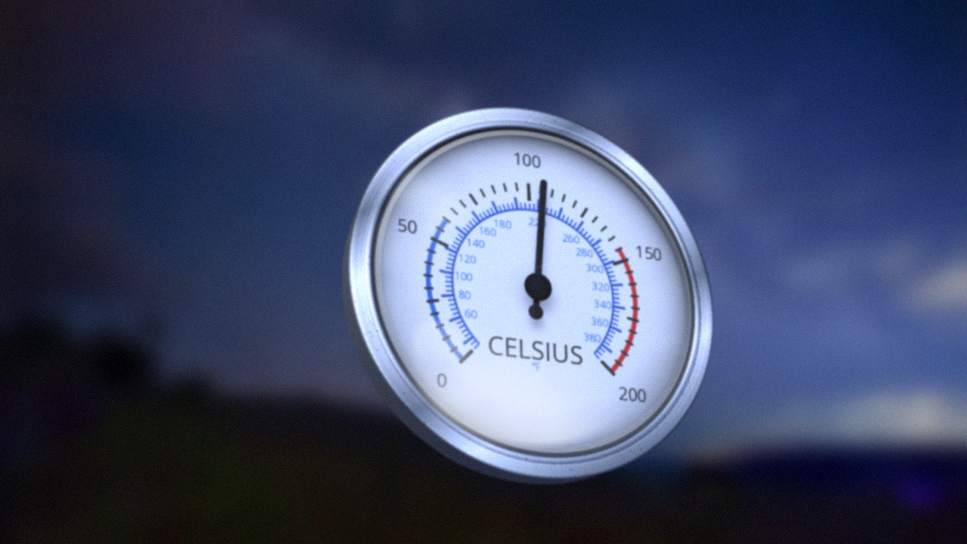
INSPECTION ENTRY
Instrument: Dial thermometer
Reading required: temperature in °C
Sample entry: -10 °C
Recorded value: 105 °C
